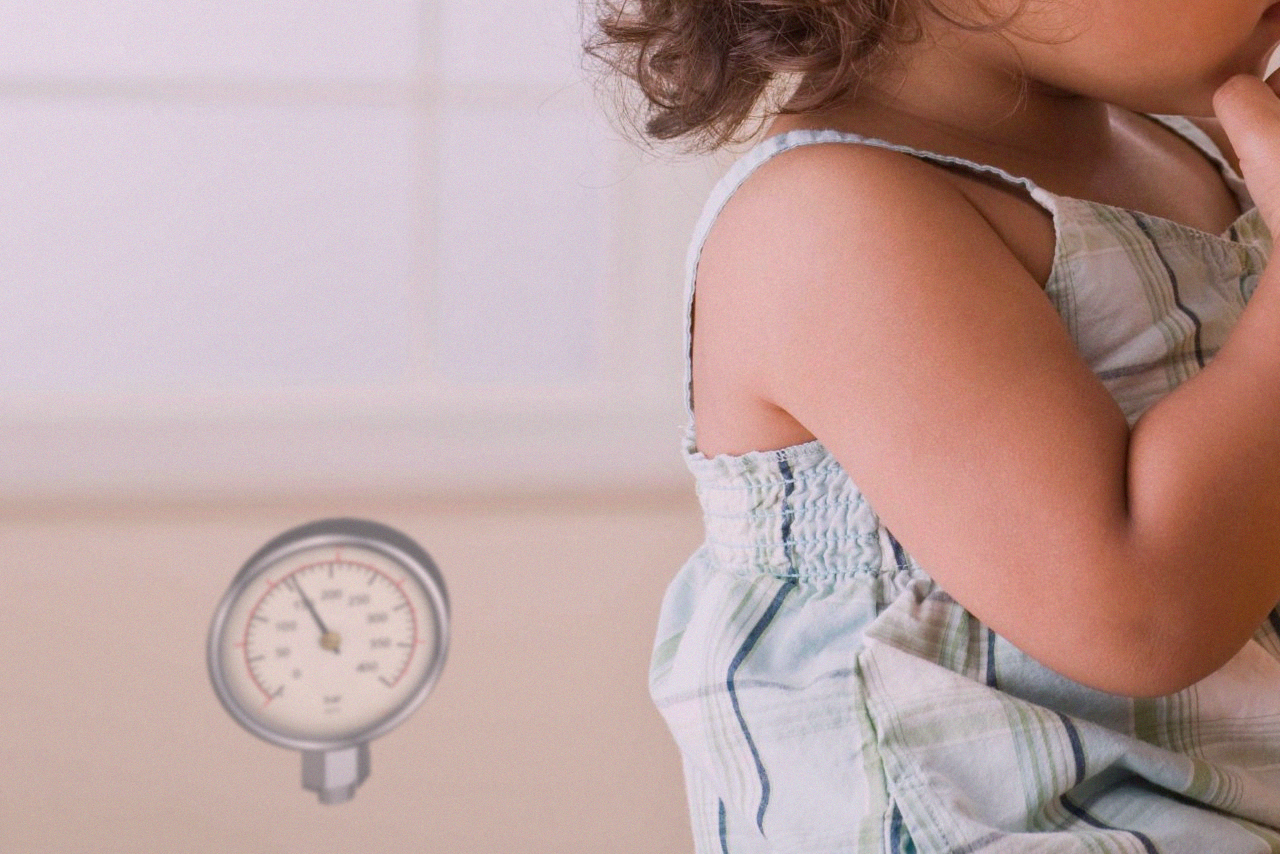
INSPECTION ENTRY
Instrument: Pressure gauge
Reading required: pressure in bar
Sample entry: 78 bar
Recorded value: 160 bar
